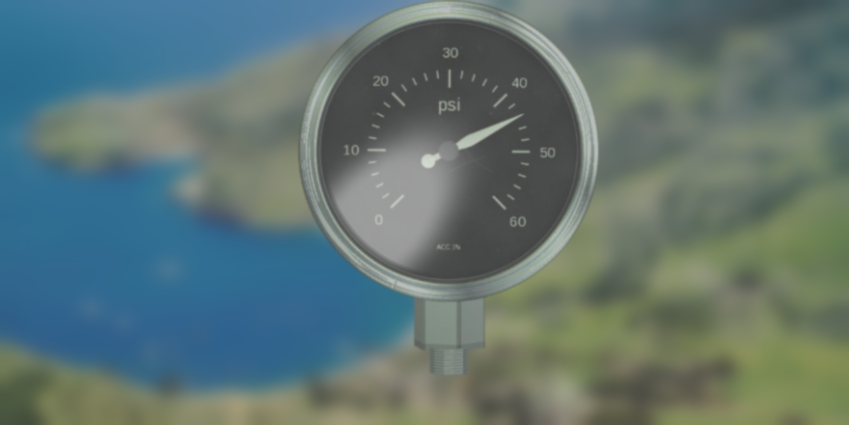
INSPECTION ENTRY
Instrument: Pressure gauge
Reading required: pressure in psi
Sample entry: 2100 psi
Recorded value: 44 psi
